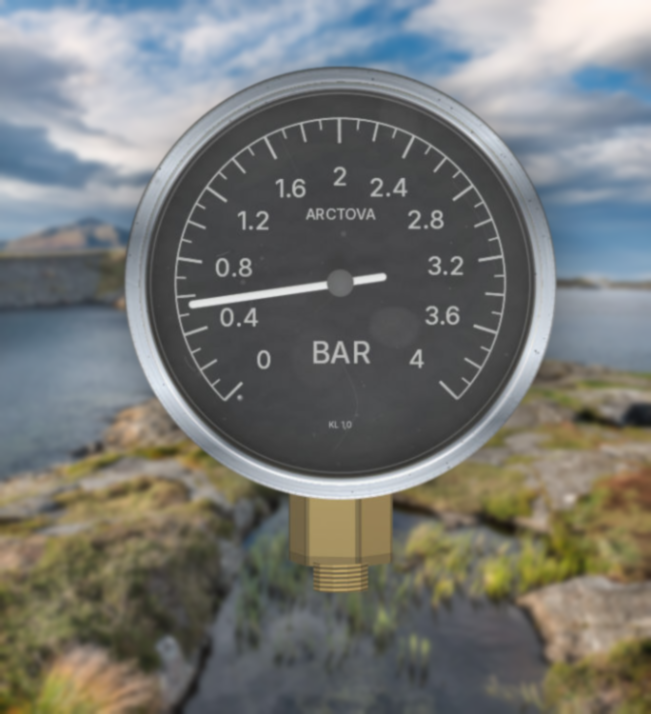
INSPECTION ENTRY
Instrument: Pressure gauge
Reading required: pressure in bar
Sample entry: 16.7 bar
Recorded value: 0.55 bar
